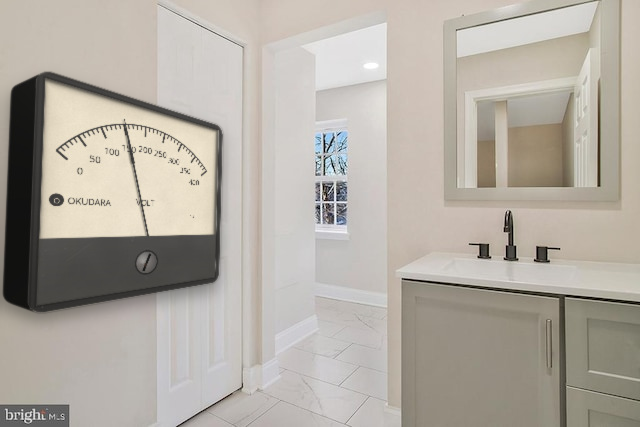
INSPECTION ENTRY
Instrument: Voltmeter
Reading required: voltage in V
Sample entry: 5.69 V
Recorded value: 150 V
